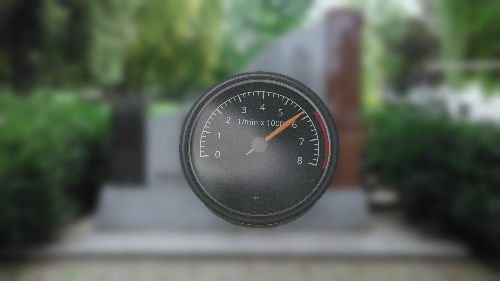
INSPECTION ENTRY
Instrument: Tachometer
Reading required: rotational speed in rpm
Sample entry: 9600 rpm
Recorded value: 5800 rpm
